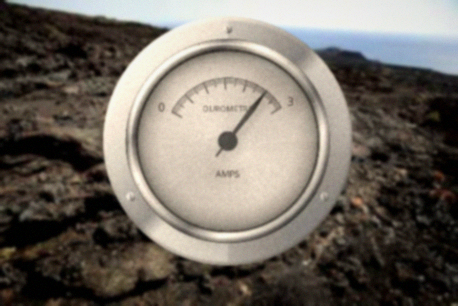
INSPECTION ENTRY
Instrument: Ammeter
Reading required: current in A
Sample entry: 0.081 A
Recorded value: 2.5 A
